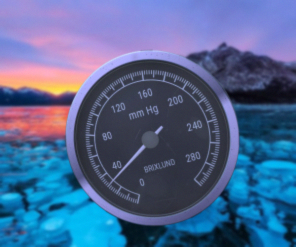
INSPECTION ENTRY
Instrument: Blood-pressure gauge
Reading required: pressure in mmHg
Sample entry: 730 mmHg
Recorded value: 30 mmHg
